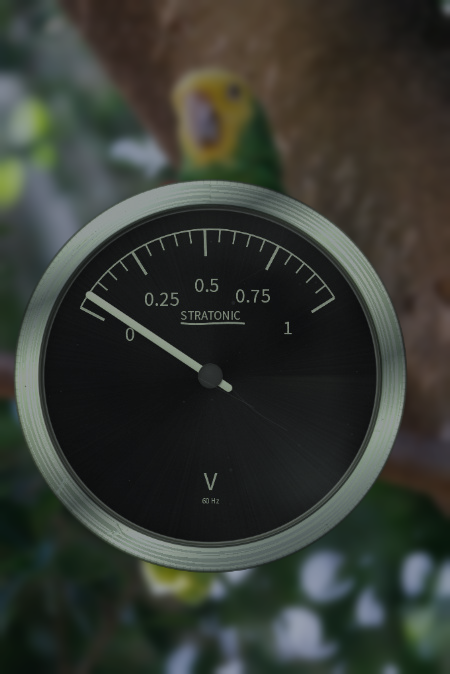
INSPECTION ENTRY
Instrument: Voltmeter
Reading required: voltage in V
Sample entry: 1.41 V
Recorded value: 0.05 V
